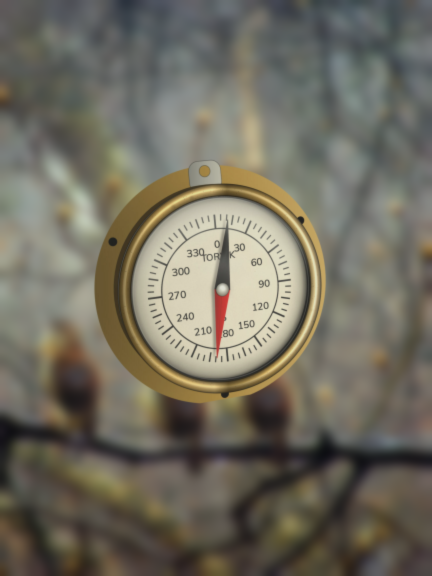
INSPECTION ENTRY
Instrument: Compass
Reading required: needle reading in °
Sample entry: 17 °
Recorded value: 190 °
